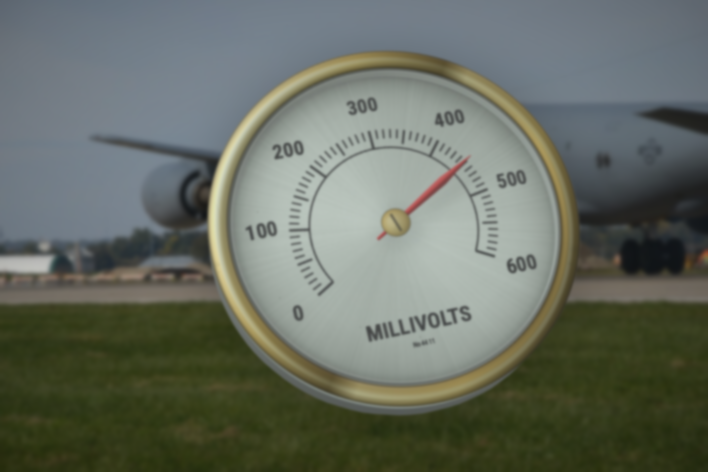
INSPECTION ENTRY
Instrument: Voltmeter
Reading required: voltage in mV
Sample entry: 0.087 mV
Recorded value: 450 mV
